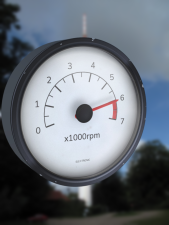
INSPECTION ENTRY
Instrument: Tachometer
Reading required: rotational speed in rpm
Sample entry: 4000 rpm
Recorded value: 6000 rpm
